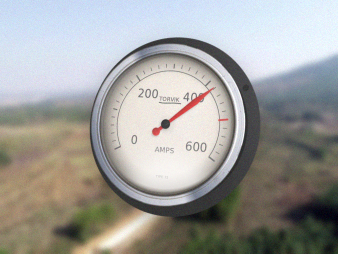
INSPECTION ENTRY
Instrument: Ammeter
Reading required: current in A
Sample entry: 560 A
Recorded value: 420 A
